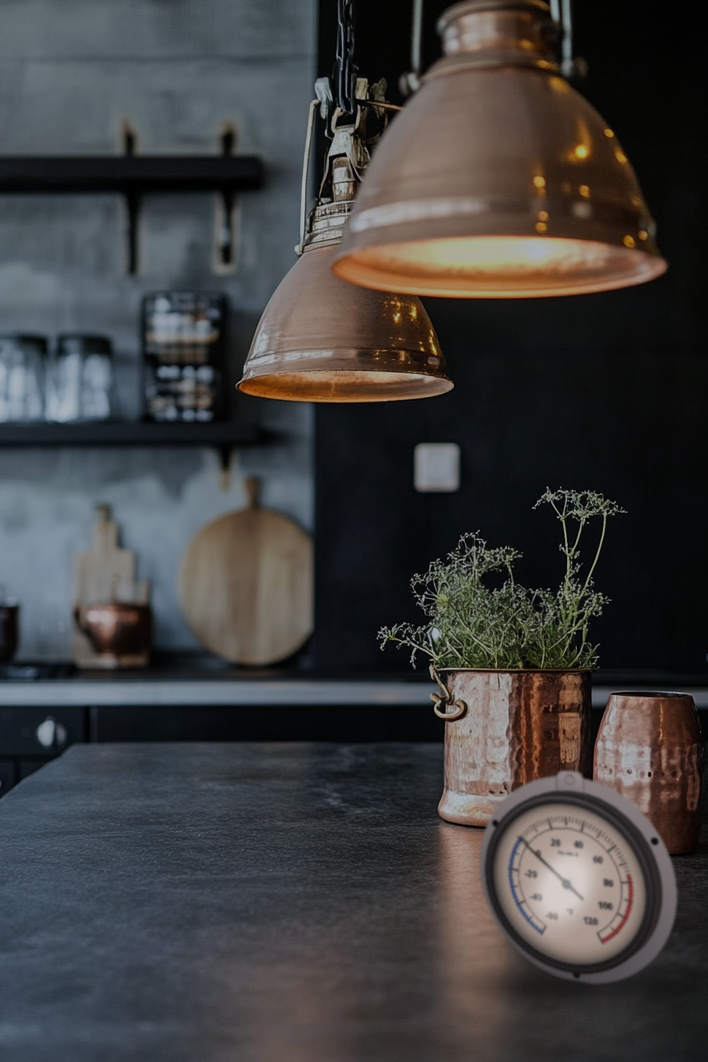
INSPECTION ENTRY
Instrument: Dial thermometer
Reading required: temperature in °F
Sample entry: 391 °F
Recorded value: 0 °F
